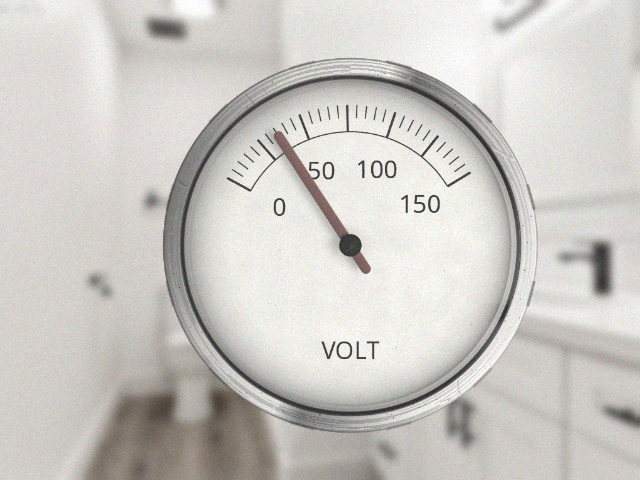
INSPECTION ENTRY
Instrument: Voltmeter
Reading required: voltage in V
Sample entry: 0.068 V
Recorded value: 35 V
